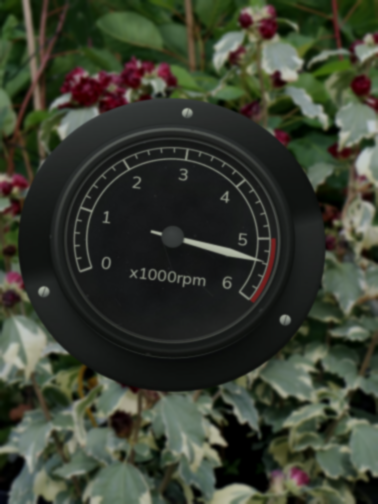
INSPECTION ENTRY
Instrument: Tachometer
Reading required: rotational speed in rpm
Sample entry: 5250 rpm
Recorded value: 5400 rpm
